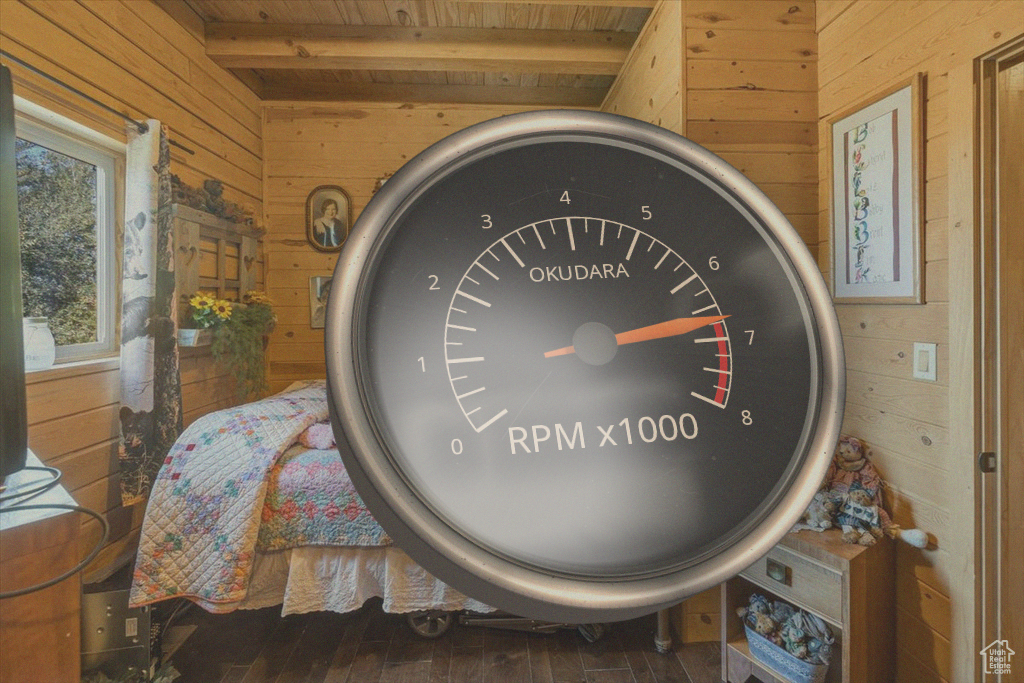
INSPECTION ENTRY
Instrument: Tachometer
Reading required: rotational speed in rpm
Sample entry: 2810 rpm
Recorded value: 6750 rpm
